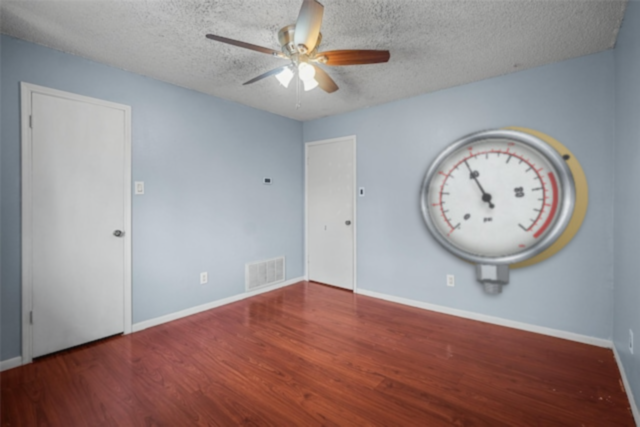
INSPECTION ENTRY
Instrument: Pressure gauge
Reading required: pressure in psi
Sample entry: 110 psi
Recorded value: 40 psi
